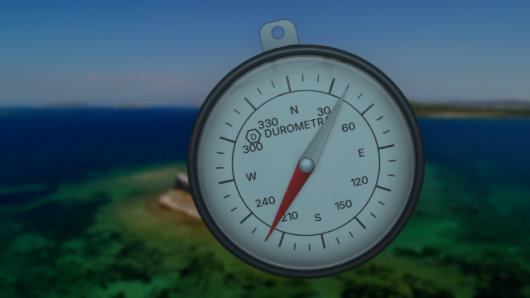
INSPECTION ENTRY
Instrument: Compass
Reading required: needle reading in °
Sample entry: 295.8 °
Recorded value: 220 °
